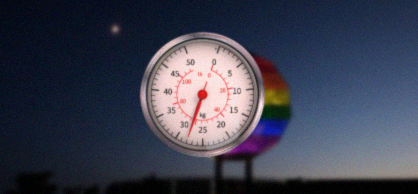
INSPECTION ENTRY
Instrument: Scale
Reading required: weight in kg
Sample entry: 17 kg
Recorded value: 28 kg
